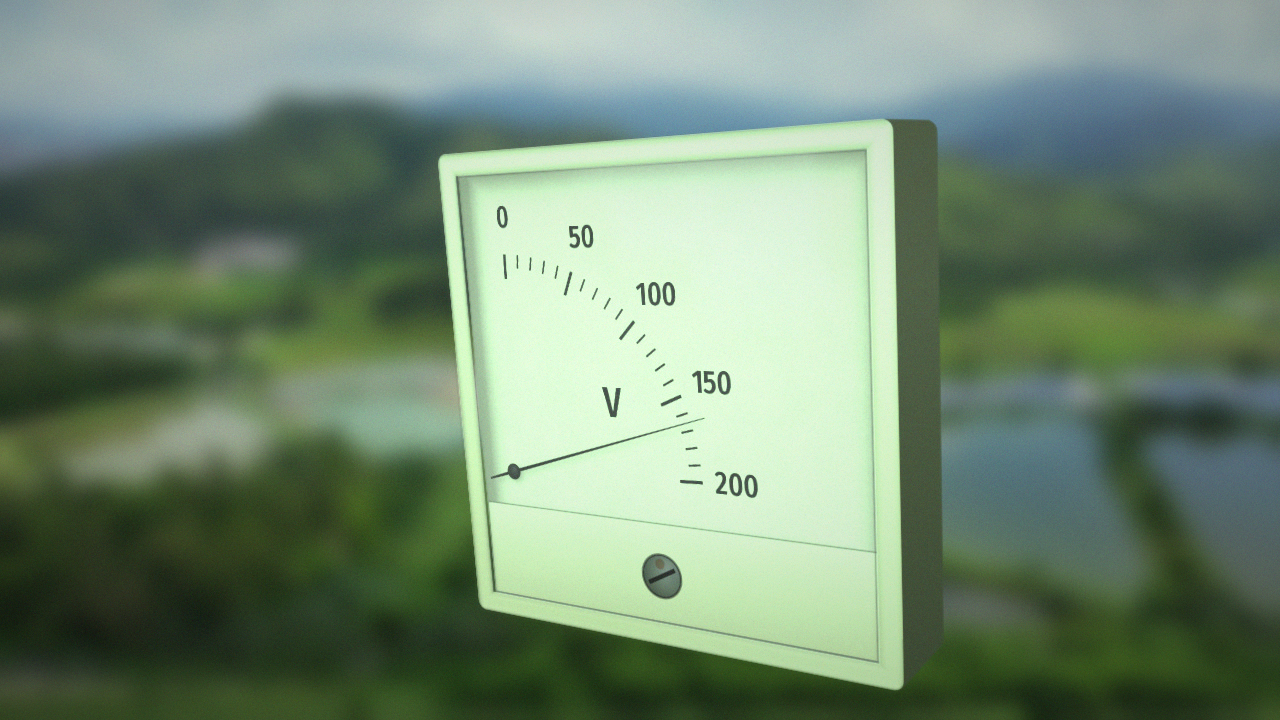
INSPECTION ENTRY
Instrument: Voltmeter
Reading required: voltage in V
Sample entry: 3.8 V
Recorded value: 165 V
